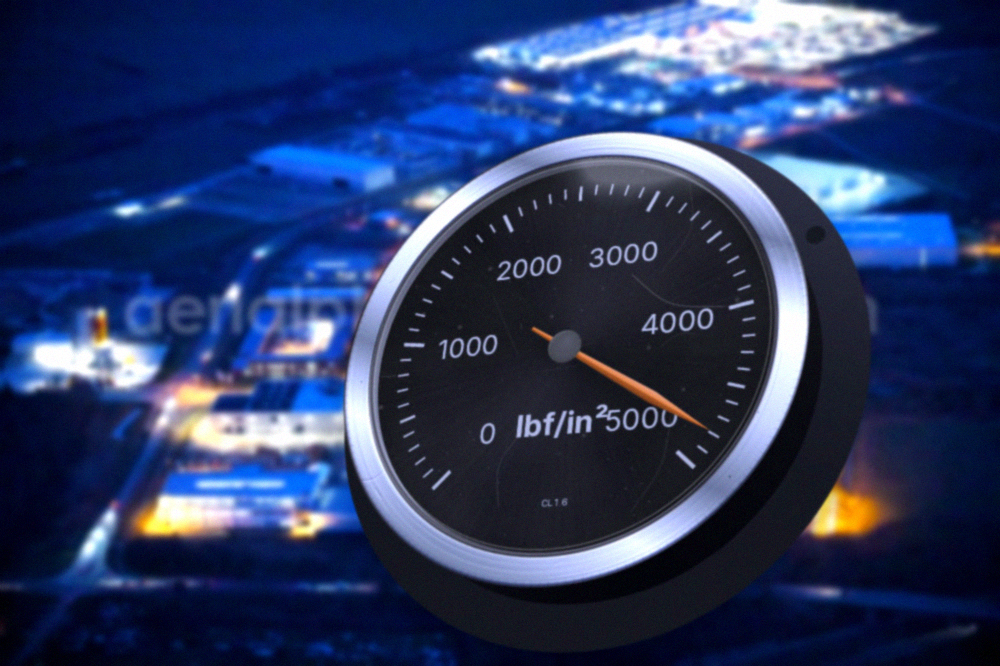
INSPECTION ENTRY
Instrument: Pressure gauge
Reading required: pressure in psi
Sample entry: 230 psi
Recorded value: 4800 psi
